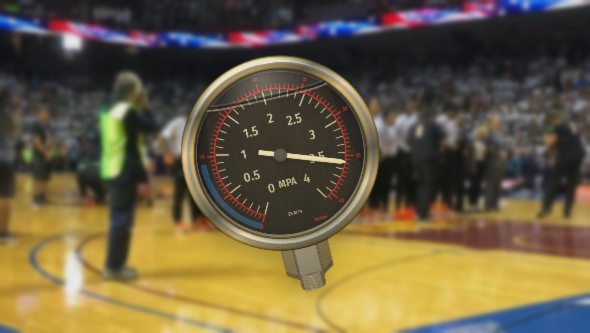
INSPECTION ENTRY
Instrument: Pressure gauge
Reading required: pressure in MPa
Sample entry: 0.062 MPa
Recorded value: 3.5 MPa
